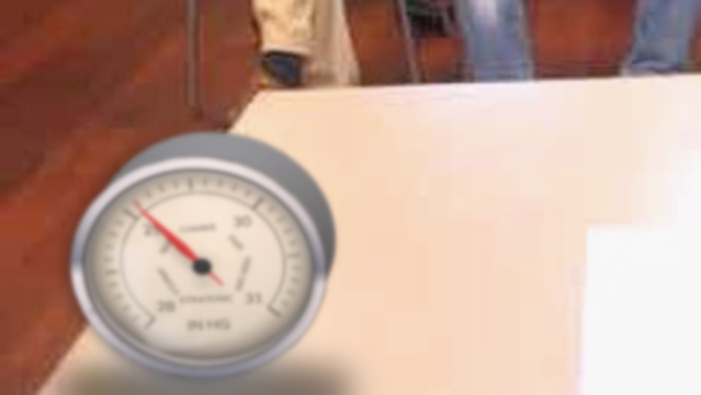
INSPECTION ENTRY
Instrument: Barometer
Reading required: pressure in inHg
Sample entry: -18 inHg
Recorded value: 29.1 inHg
